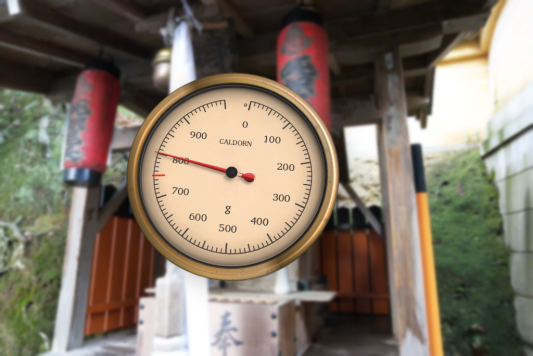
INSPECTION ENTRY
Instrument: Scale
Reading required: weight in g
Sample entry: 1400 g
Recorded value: 800 g
